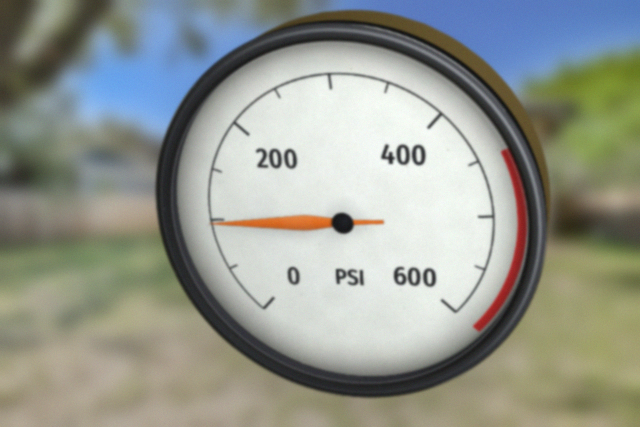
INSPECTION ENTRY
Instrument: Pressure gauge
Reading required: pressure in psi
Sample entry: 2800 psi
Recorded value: 100 psi
